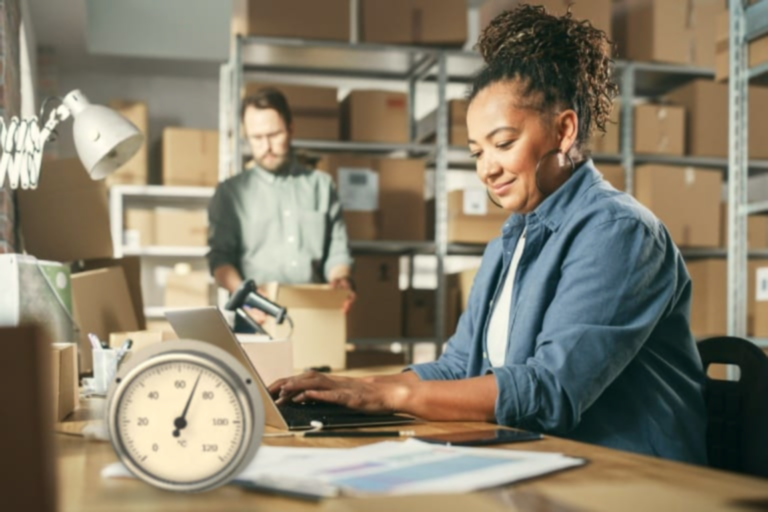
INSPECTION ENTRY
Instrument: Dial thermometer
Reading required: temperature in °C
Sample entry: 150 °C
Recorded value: 70 °C
